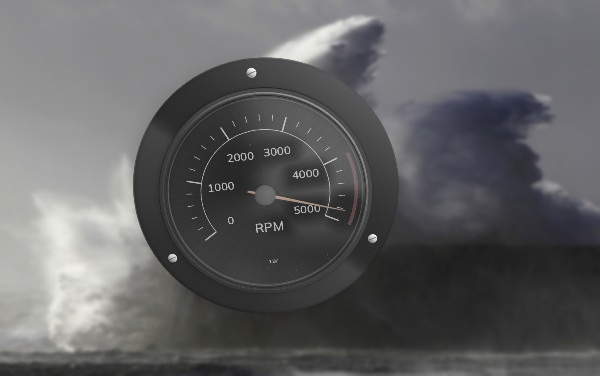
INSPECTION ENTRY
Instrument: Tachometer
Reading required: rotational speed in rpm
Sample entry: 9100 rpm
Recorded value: 4800 rpm
